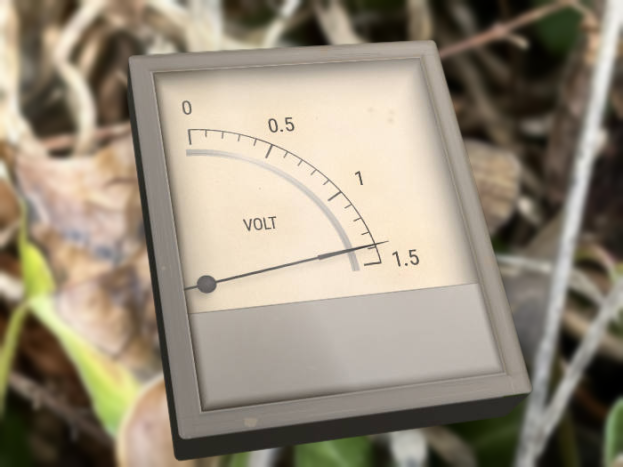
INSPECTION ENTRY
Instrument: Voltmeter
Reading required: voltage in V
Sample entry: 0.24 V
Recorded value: 1.4 V
